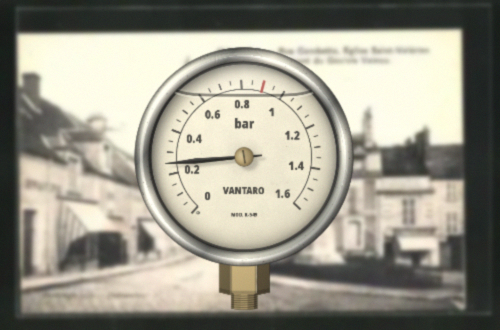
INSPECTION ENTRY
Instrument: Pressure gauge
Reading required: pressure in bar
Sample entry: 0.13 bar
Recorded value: 0.25 bar
